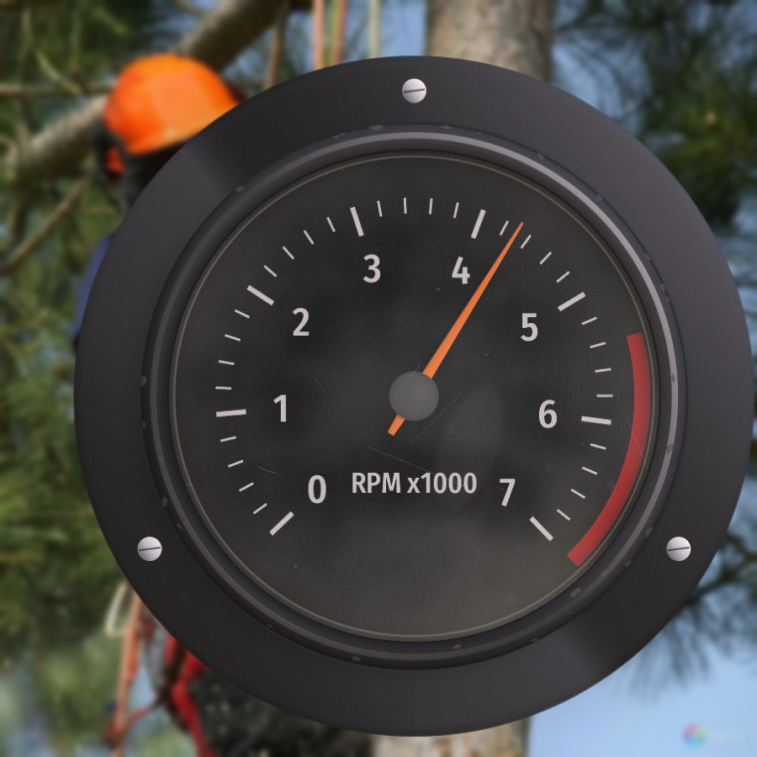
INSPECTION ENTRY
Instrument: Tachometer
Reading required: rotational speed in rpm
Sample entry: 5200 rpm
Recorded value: 4300 rpm
